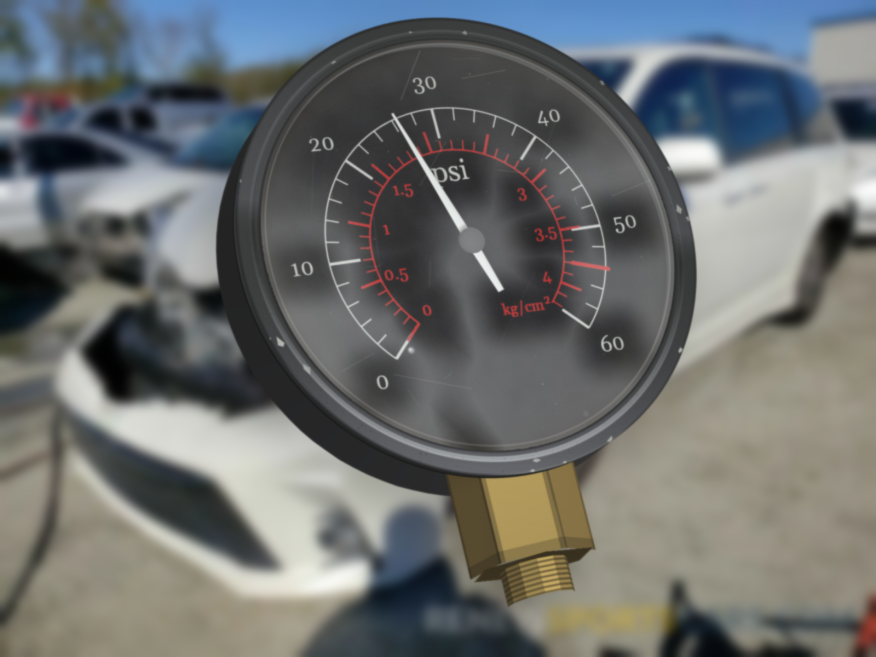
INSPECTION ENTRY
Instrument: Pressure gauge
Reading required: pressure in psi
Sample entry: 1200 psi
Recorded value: 26 psi
